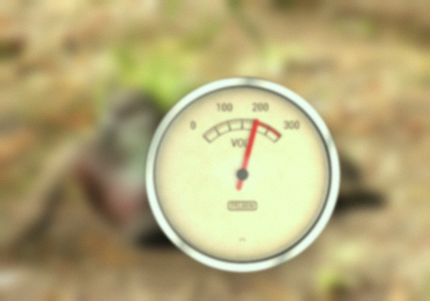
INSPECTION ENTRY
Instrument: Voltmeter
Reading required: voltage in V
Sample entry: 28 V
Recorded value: 200 V
